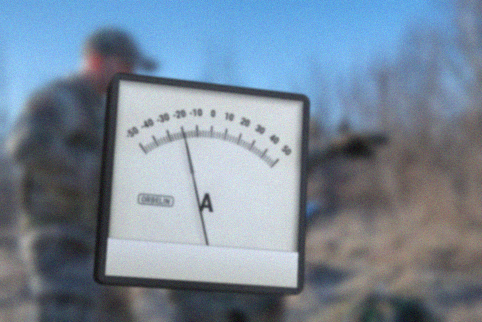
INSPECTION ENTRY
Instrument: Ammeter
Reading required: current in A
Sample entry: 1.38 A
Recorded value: -20 A
